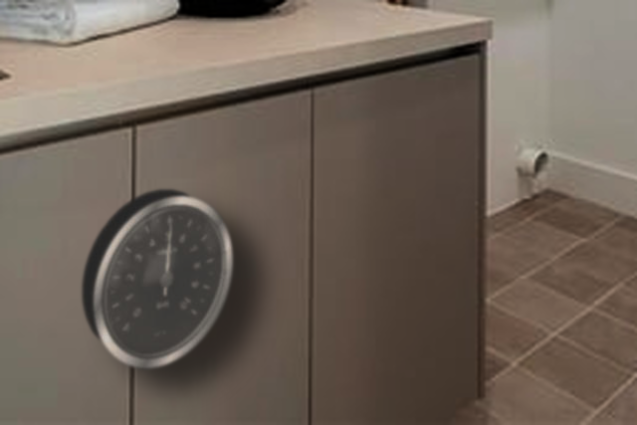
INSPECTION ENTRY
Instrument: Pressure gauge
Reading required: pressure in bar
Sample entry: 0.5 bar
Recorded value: 5 bar
